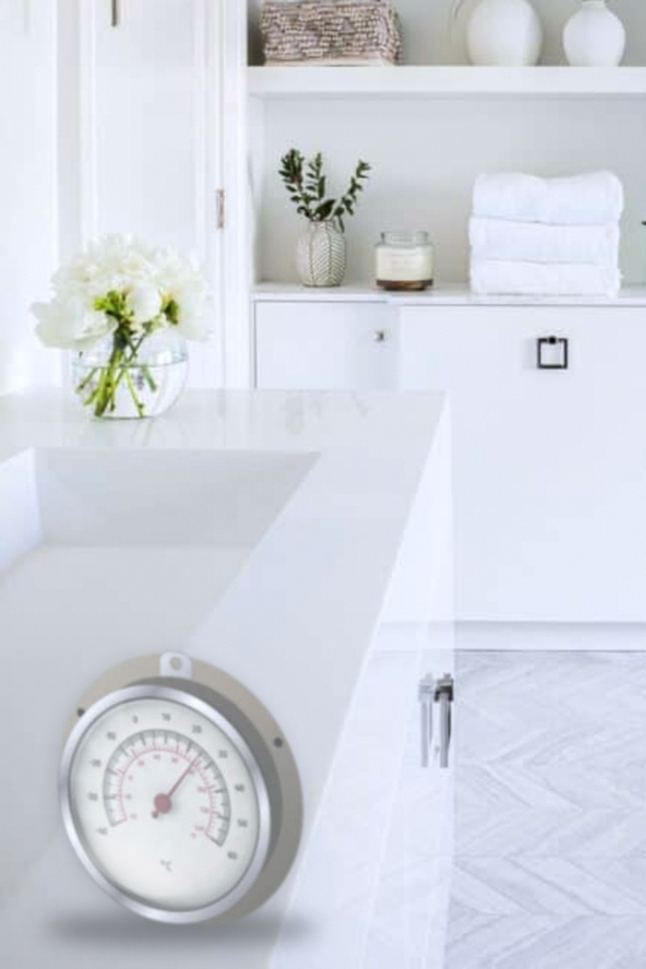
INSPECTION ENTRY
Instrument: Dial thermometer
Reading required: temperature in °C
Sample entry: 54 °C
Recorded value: 25 °C
